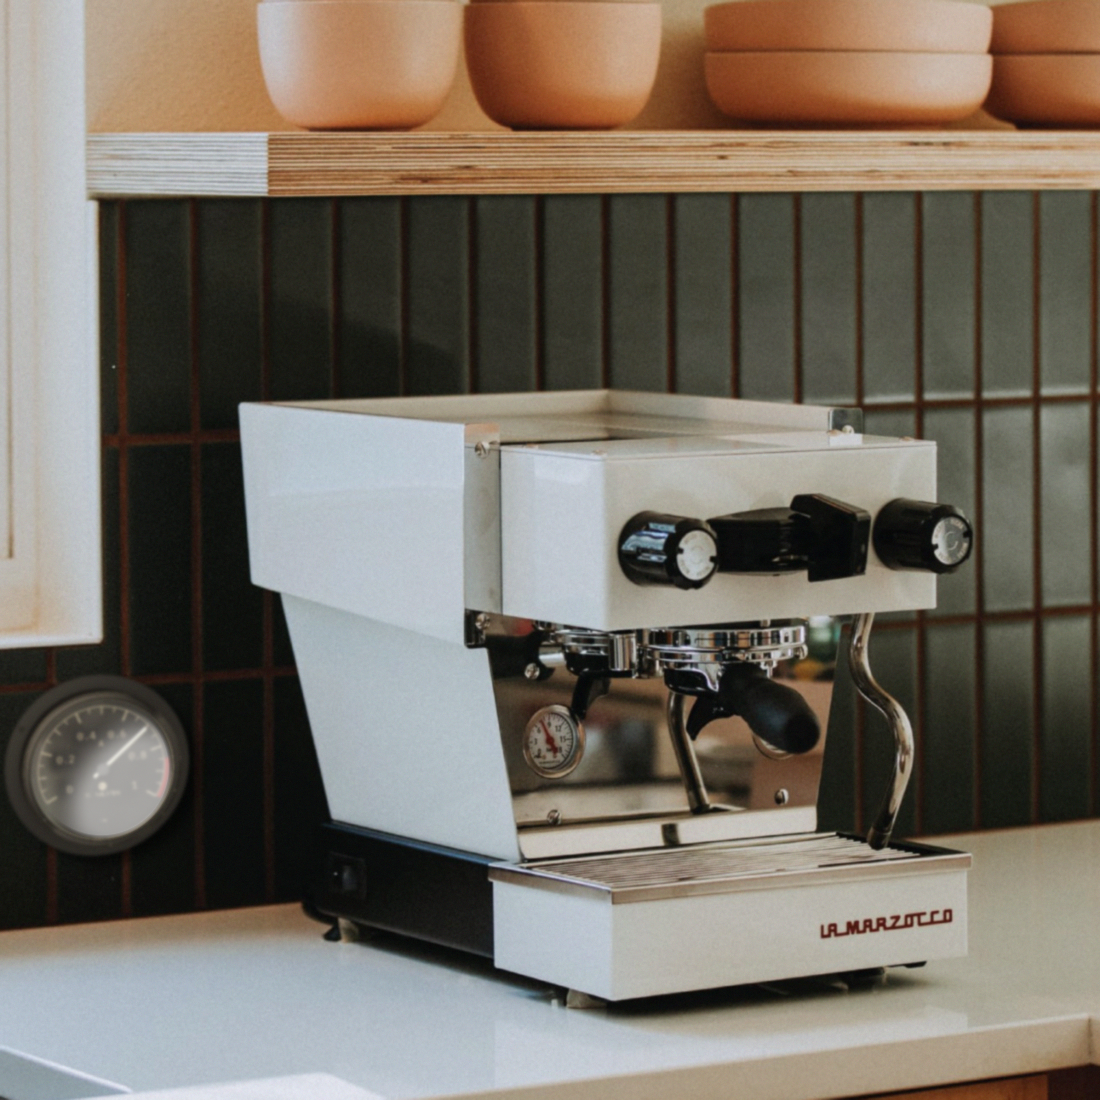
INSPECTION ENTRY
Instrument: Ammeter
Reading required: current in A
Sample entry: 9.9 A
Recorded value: 0.7 A
